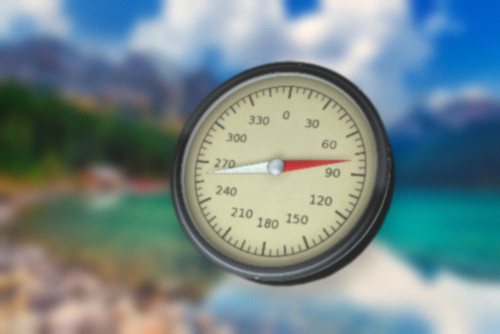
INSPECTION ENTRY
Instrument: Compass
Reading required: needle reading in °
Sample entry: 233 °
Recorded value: 80 °
